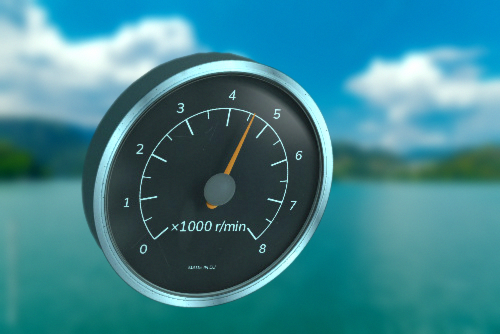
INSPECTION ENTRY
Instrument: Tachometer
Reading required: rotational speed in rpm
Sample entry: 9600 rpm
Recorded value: 4500 rpm
